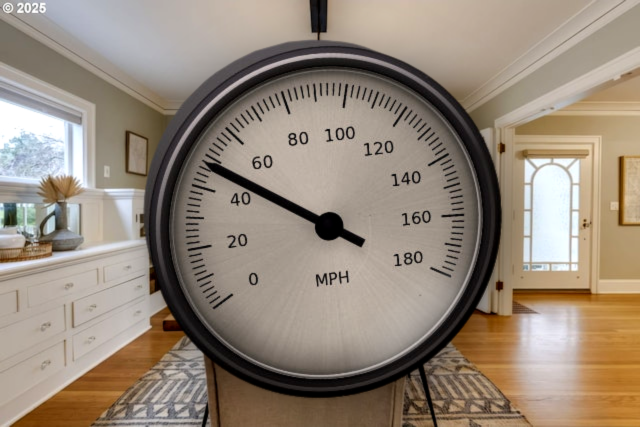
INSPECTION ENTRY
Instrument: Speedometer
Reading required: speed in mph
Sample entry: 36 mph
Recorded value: 48 mph
